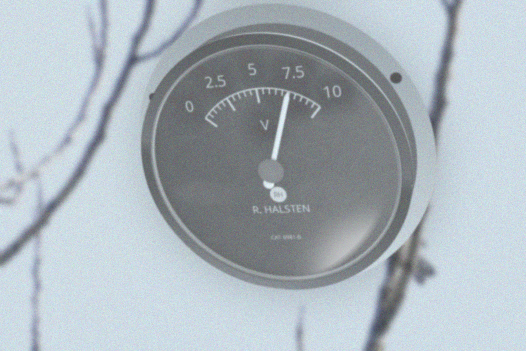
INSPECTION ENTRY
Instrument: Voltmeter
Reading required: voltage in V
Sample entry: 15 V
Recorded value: 7.5 V
